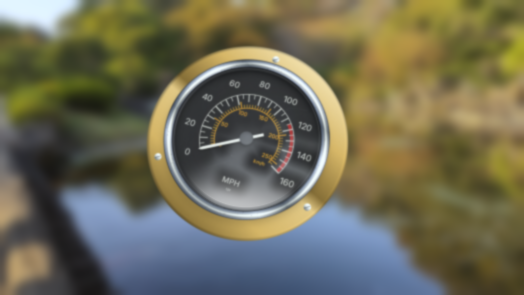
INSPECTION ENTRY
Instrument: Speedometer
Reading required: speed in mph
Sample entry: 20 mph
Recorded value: 0 mph
